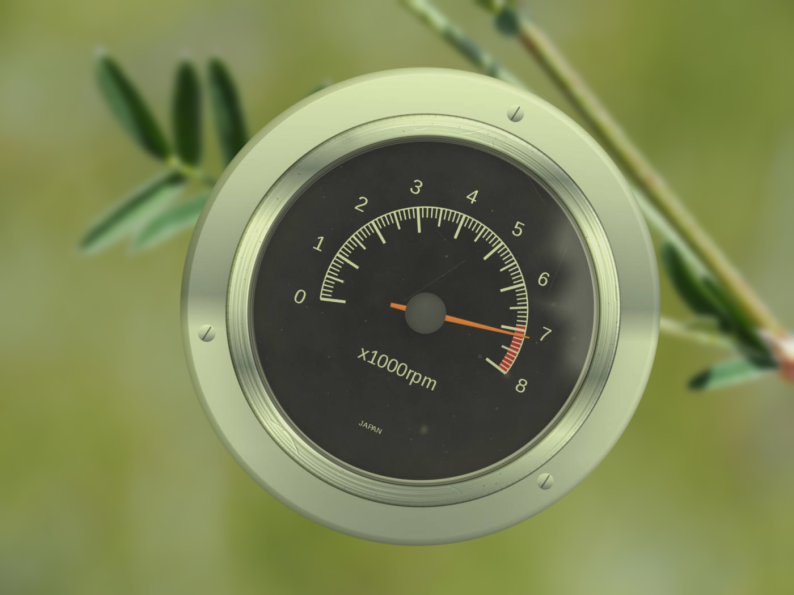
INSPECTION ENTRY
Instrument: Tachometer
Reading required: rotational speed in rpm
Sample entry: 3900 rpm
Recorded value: 7100 rpm
